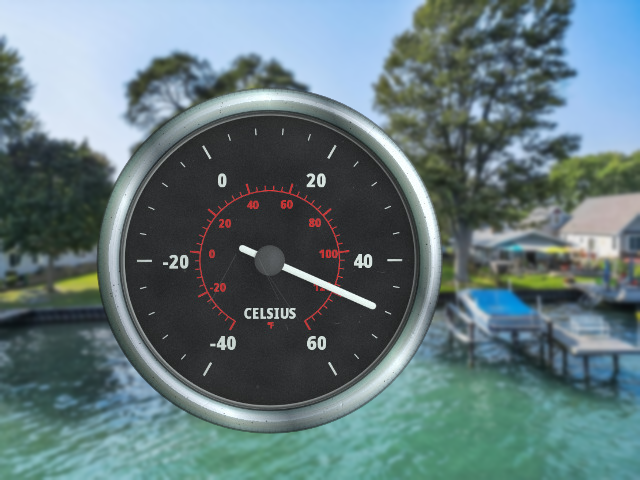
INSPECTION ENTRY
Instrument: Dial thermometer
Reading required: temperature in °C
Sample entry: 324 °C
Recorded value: 48 °C
